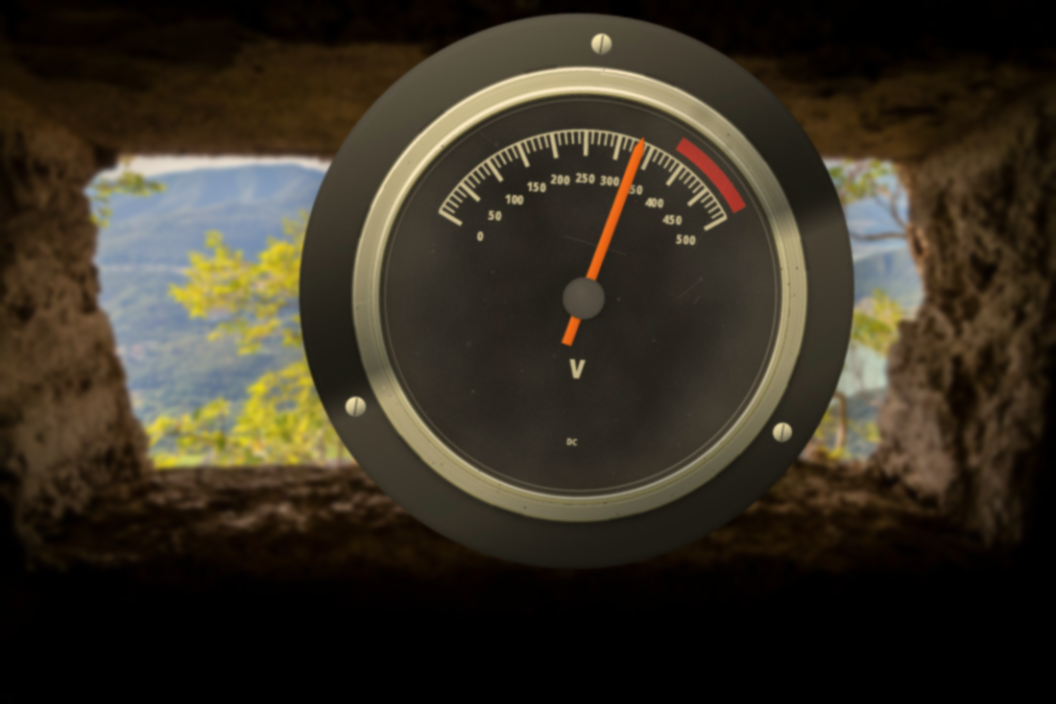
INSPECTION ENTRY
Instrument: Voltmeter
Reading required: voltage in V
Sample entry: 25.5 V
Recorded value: 330 V
